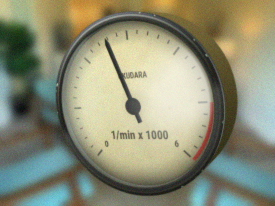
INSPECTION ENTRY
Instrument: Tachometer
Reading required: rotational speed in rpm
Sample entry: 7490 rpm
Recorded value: 2600 rpm
